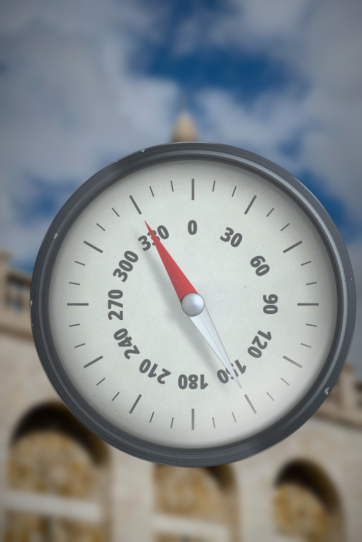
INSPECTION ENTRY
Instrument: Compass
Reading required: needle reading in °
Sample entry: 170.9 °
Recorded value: 330 °
